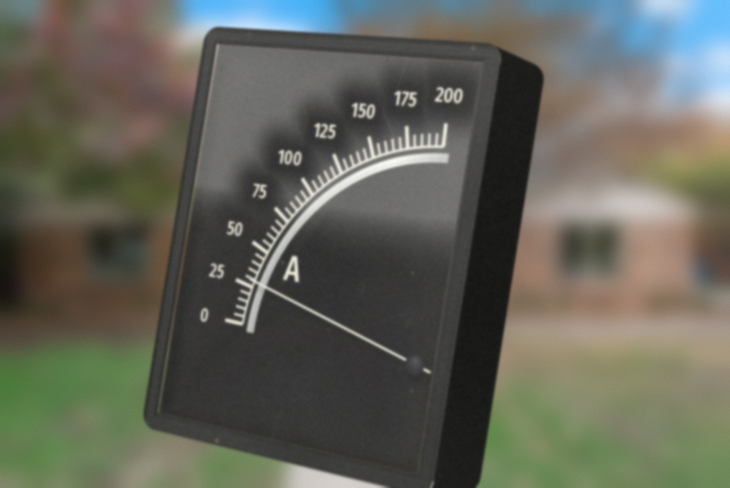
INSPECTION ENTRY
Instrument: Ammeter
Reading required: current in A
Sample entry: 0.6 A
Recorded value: 30 A
